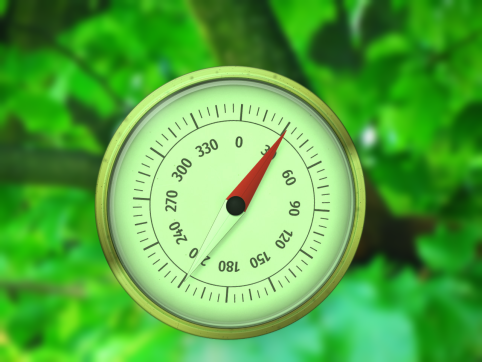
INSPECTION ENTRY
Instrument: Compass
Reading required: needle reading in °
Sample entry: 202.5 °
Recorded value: 30 °
